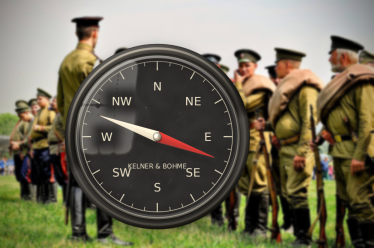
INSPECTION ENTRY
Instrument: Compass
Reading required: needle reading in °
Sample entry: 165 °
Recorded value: 110 °
